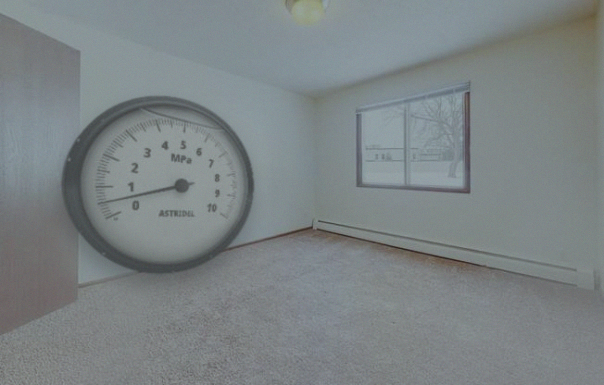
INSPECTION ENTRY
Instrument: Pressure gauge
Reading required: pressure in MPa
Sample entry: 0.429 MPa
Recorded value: 0.5 MPa
